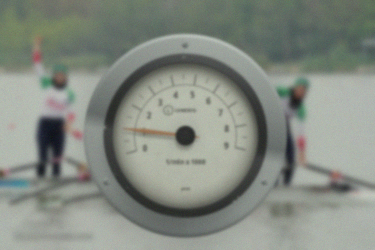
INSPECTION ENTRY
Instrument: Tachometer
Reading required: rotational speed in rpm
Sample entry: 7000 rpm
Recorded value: 1000 rpm
